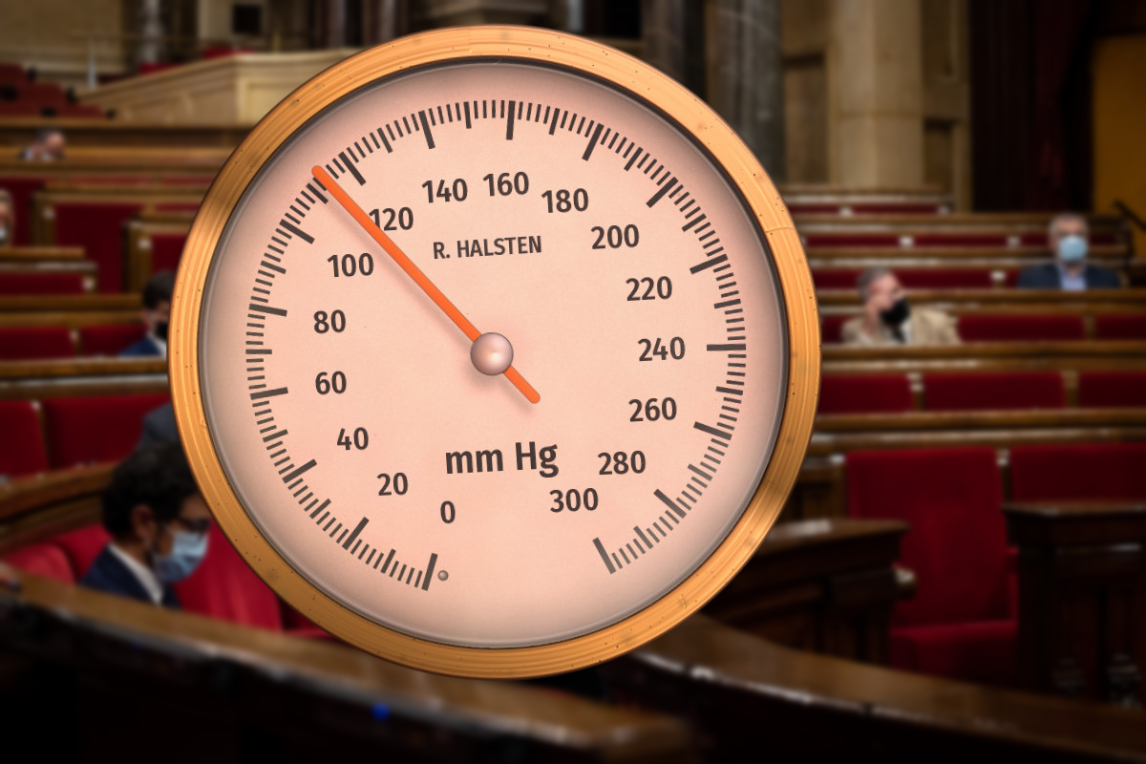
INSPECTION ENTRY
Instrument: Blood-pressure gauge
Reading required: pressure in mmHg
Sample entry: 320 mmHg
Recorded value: 114 mmHg
